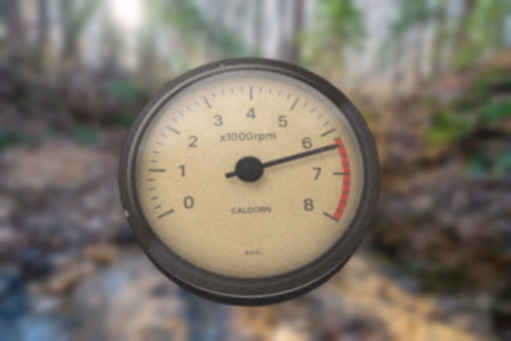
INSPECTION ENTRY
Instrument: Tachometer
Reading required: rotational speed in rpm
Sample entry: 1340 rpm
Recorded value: 6400 rpm
